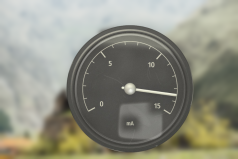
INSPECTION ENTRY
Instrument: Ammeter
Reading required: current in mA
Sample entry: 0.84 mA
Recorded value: 13.5 mA
